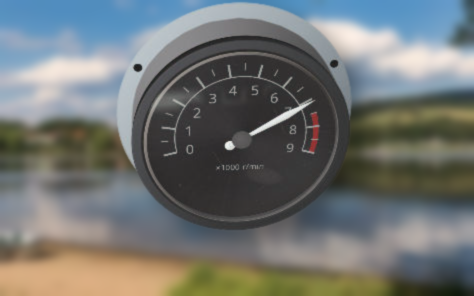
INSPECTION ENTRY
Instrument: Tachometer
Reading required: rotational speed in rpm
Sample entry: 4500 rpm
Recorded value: 7000 rpm
